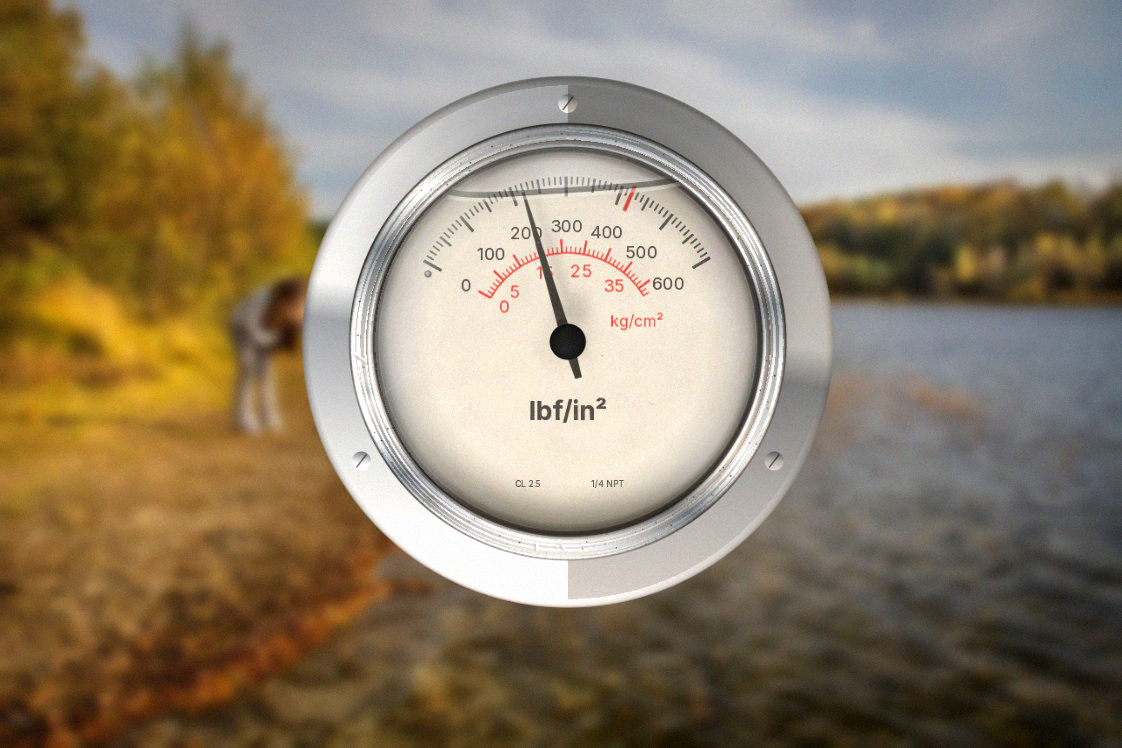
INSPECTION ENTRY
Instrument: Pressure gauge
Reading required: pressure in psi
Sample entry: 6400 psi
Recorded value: 220 psi
